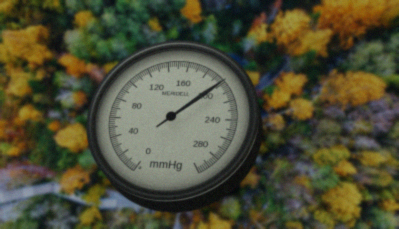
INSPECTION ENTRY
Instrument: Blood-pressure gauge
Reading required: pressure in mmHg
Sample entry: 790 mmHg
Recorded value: 200 mmHg
